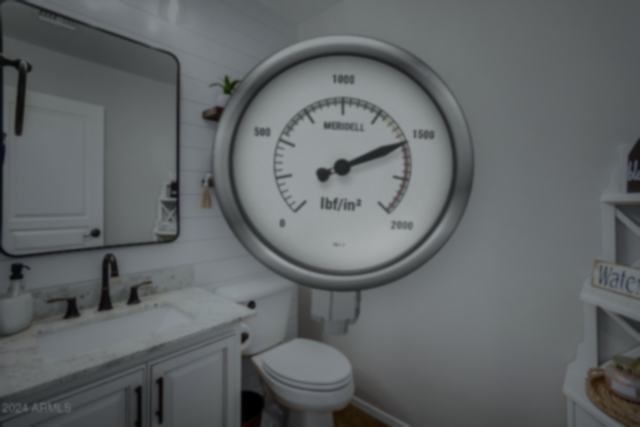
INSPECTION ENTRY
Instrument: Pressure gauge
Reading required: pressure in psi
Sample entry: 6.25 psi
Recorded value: 1500 psi
